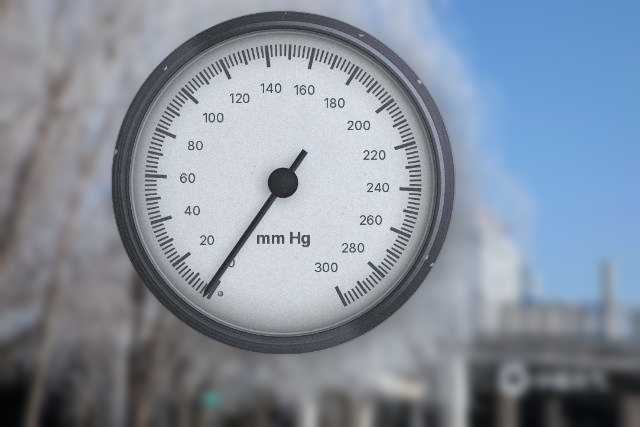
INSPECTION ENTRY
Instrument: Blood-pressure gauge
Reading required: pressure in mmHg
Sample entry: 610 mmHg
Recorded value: 2 mmHg
